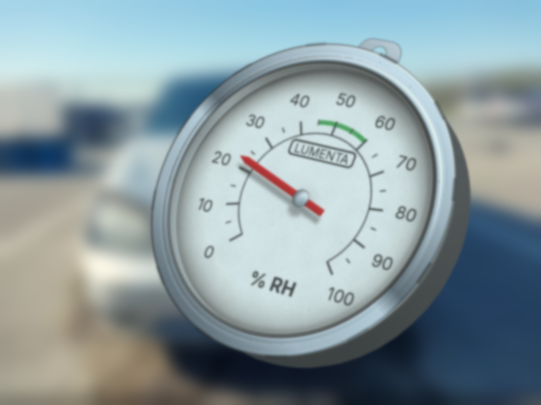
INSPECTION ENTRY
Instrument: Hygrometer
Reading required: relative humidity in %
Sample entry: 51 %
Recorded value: 22.5 %
